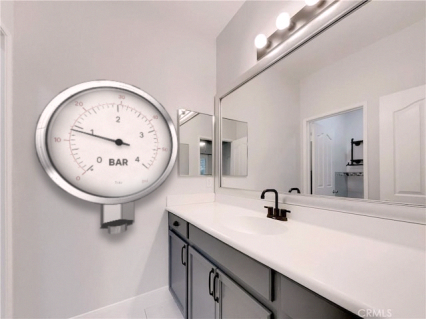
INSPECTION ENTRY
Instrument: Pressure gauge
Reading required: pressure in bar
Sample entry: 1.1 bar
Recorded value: 0.9 bar
